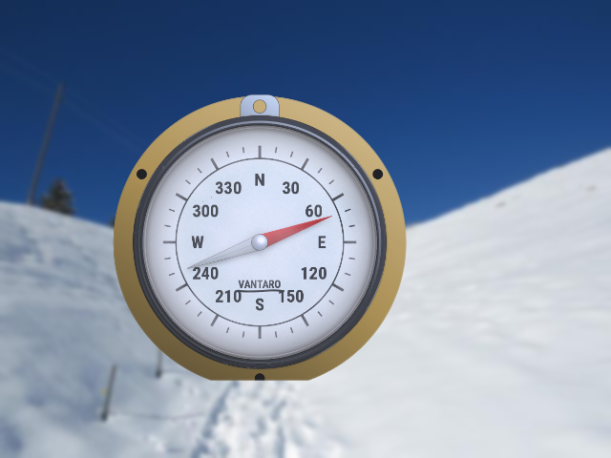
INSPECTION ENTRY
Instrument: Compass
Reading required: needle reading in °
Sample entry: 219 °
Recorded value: 70 °
